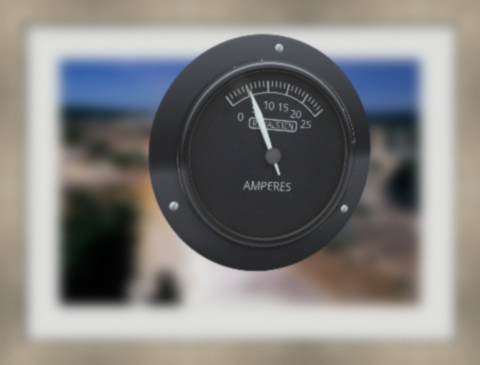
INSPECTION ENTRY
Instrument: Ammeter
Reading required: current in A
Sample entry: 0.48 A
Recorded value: 5 A
